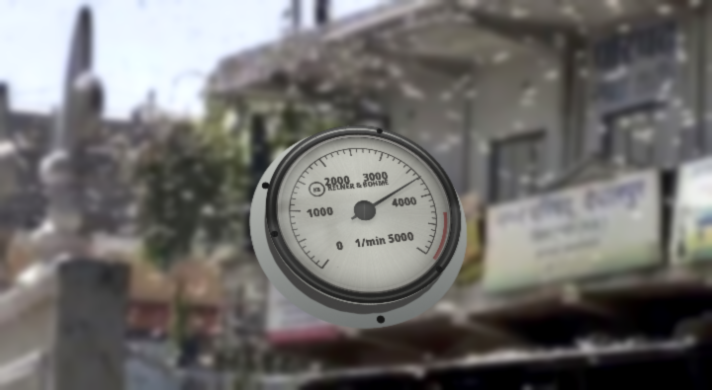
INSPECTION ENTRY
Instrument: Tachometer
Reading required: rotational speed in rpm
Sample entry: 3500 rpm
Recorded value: 3700 rpm
